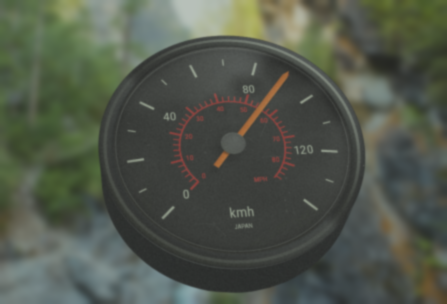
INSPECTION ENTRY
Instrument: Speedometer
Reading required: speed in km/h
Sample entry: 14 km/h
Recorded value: 90 km/h
